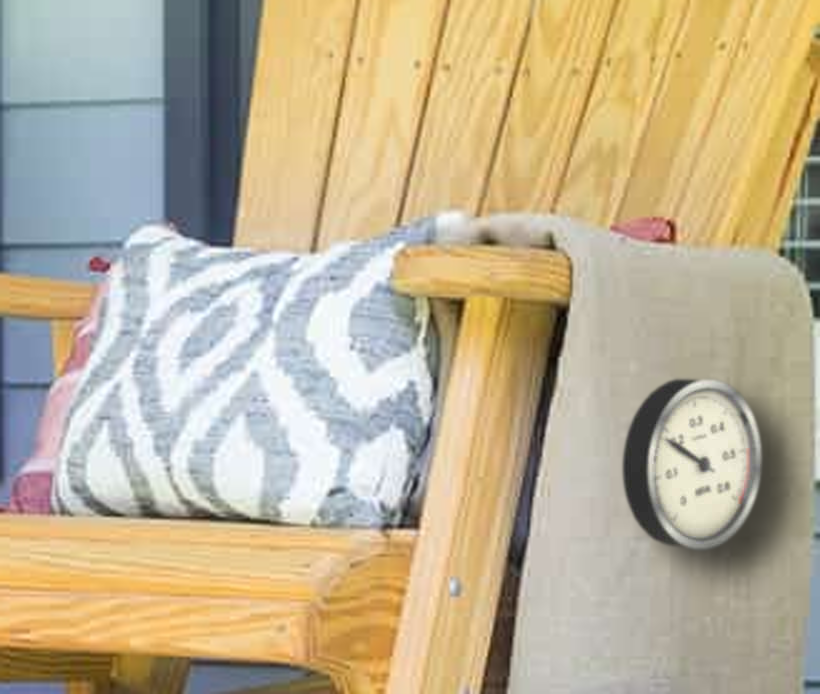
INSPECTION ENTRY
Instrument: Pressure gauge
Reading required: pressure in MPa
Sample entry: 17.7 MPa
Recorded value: 0.18 MPa
